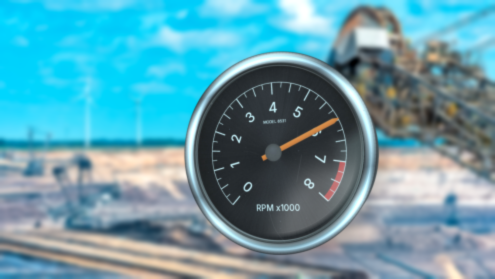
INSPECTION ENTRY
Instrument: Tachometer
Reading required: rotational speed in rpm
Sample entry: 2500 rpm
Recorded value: 6000 rpm
